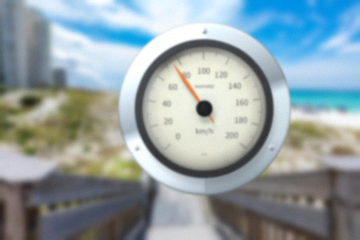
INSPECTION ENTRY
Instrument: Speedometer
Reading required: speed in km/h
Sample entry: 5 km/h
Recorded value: 75 km/h
